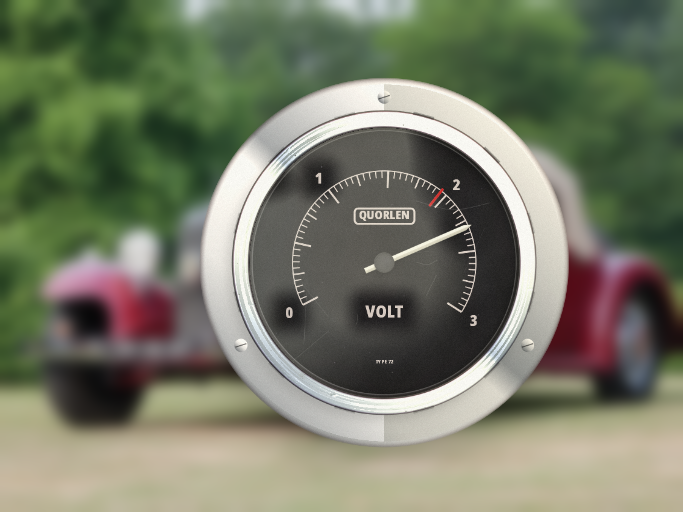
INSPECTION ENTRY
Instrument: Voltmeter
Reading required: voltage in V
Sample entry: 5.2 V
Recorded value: 2.3 V
